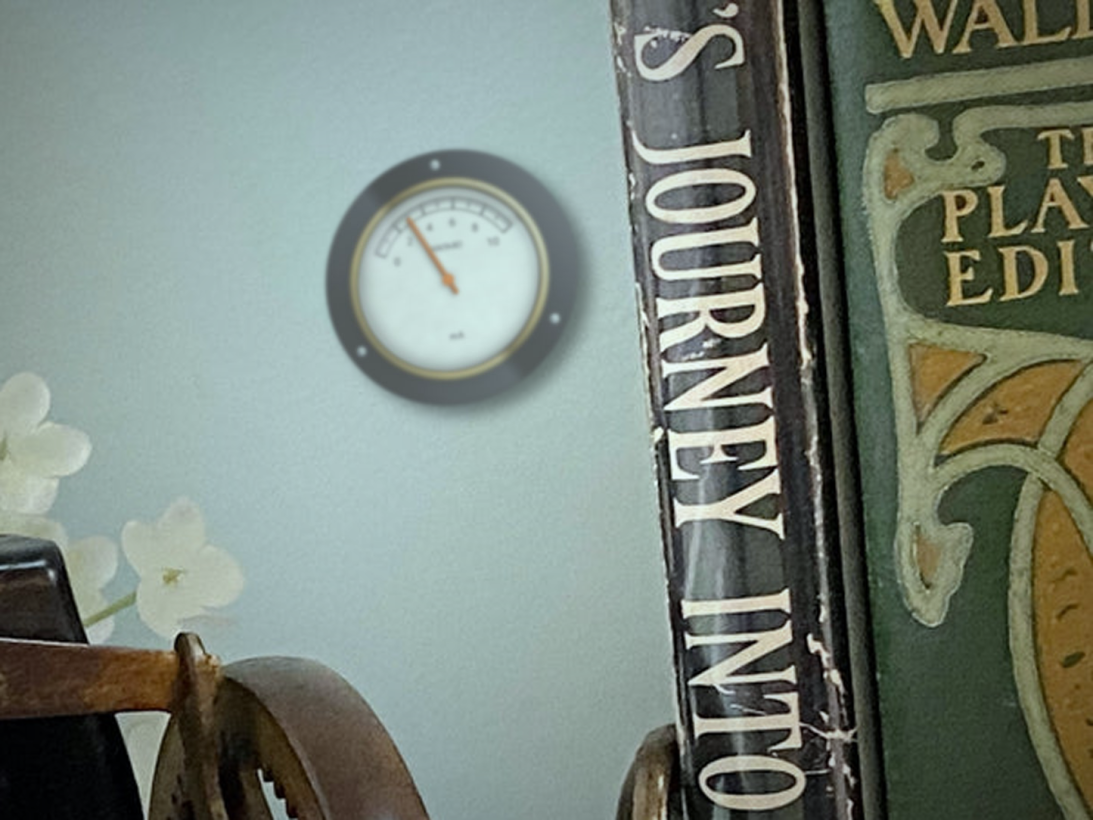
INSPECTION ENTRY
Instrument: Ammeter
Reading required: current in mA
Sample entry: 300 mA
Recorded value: 3 mA
